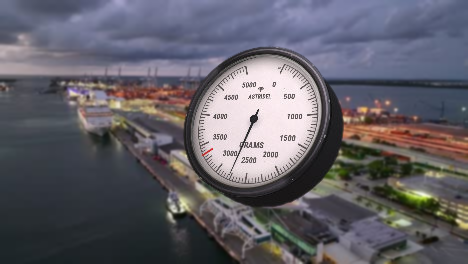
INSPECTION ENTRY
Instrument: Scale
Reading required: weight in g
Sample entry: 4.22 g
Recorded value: 2750 g
